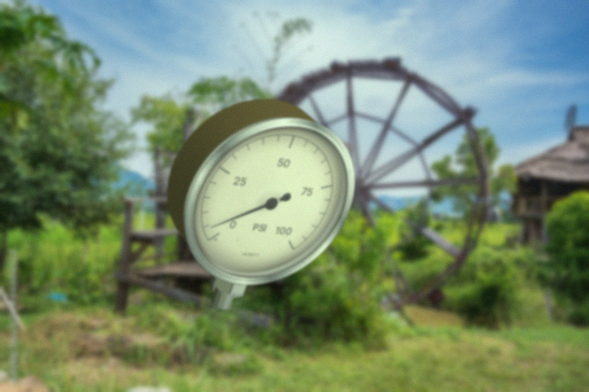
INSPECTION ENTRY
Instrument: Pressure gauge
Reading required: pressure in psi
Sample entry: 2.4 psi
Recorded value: 5 psi
